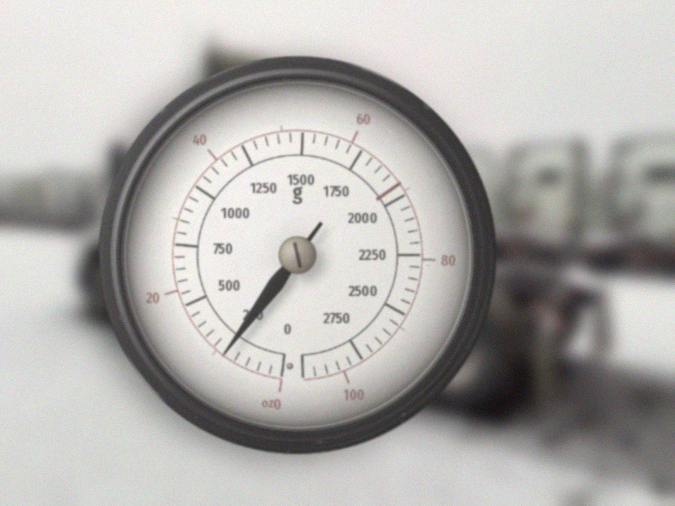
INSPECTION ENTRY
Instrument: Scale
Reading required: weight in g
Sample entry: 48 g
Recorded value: 250 g
